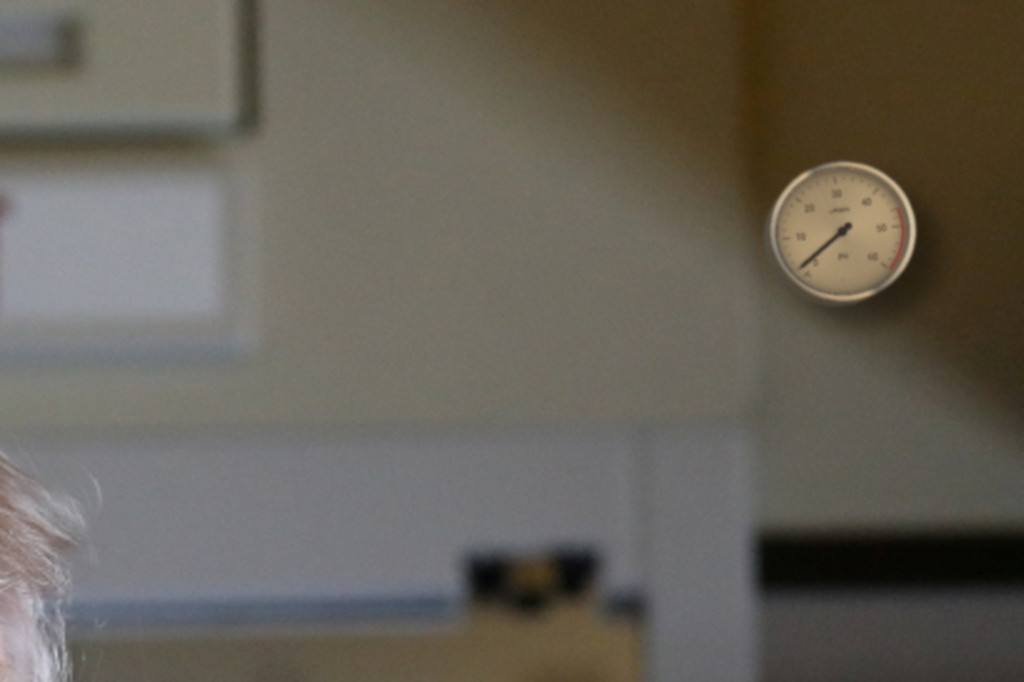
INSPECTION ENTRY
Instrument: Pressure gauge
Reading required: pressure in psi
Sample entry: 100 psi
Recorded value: 2 psi
